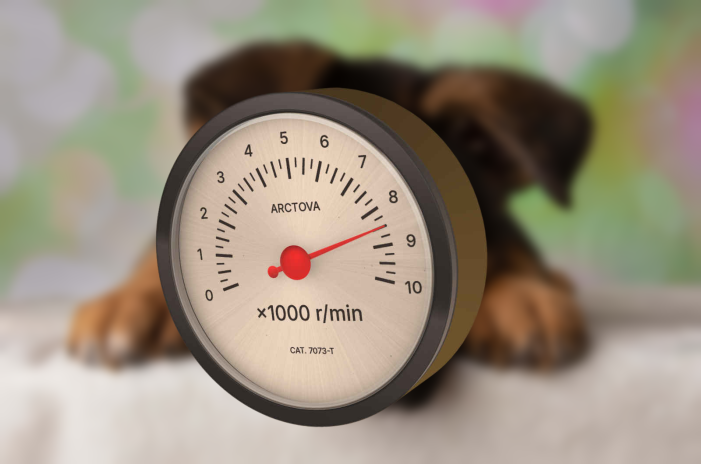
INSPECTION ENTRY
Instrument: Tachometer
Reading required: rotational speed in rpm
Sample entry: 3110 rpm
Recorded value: 8500 rpm
